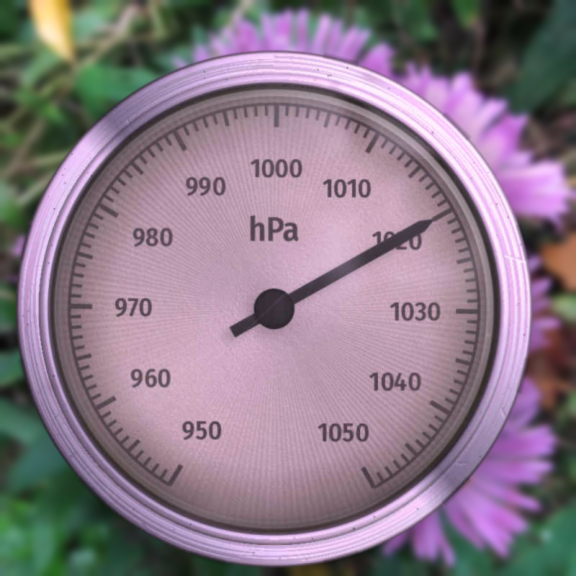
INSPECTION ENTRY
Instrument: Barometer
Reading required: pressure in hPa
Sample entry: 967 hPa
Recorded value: 1020 hPa
